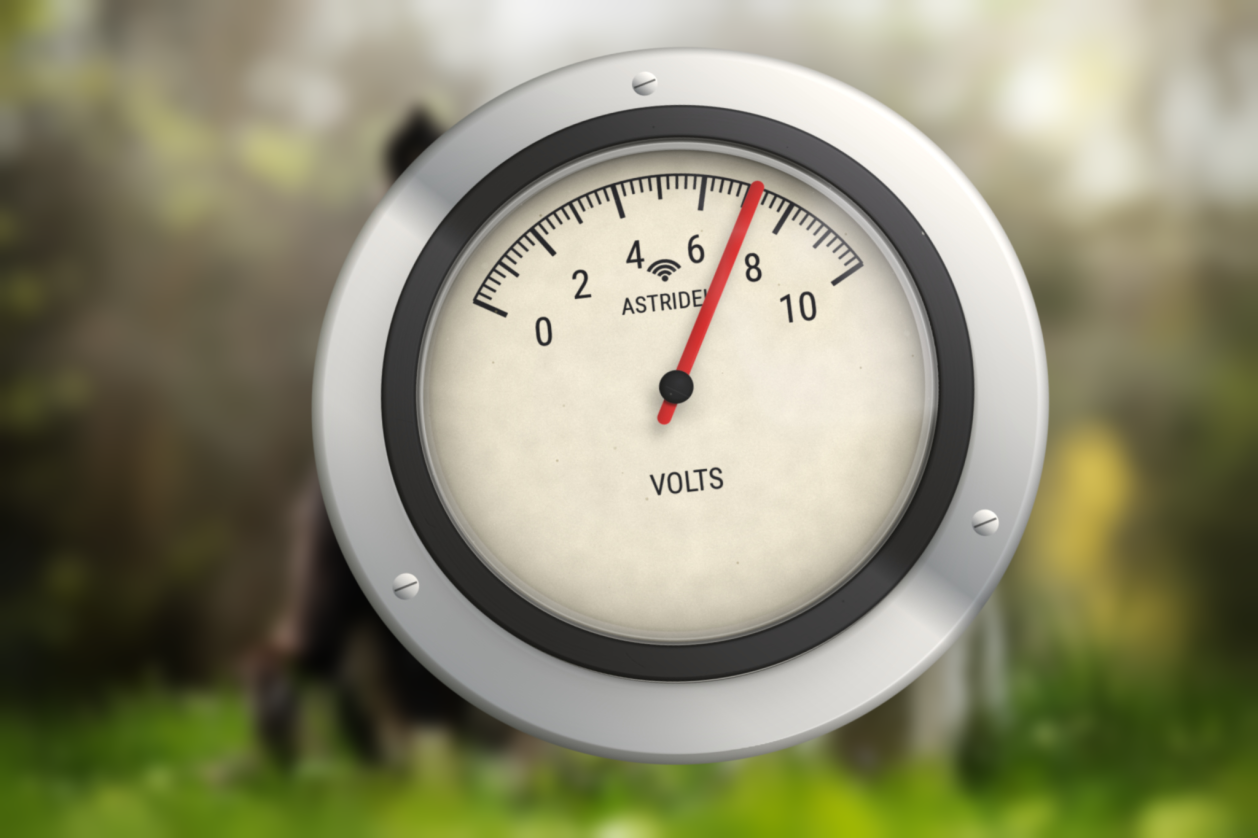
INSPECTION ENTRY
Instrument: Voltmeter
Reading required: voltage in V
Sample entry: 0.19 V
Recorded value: 7.2 V
